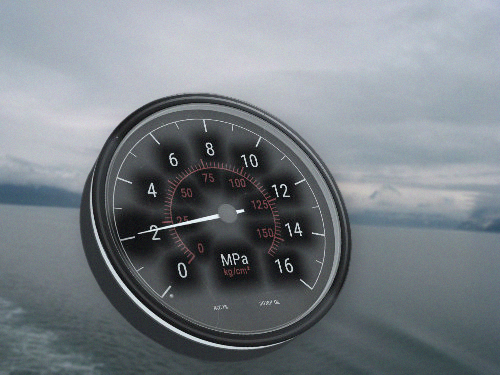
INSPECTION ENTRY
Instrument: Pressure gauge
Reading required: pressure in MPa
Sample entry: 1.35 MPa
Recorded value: 2 MPa
